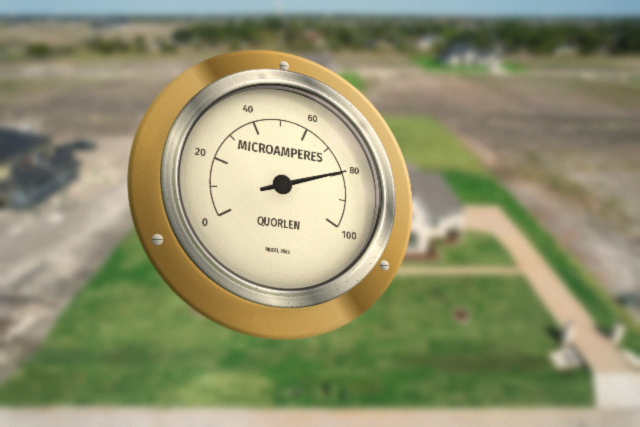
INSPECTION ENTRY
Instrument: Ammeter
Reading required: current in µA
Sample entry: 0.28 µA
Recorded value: 80 µA
